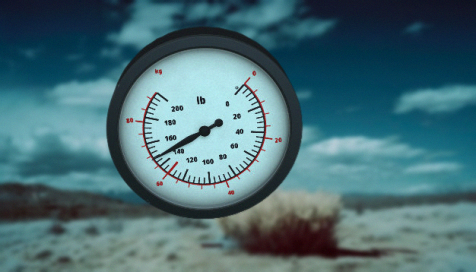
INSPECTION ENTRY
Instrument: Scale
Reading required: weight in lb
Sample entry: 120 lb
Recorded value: 148 lb
